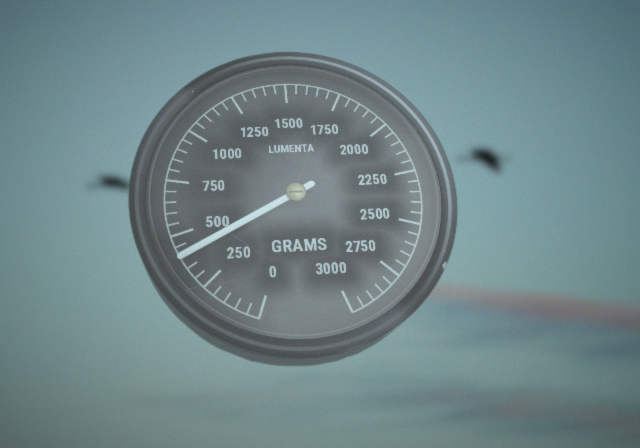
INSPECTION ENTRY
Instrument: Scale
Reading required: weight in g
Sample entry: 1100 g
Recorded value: 400 g
